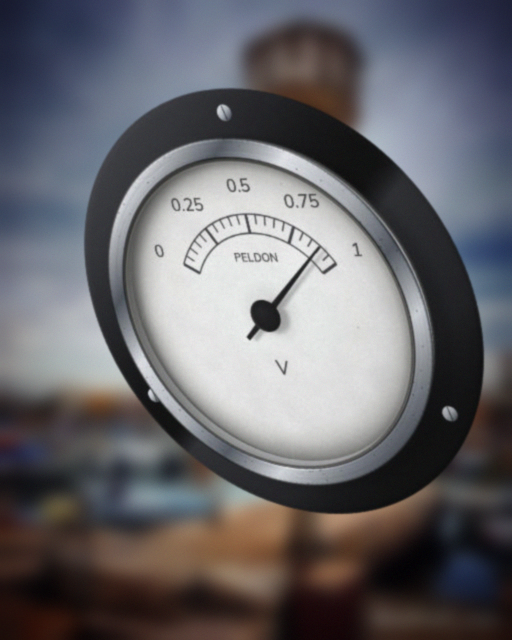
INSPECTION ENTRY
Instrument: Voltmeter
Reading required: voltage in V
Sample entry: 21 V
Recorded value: 0.9 V
